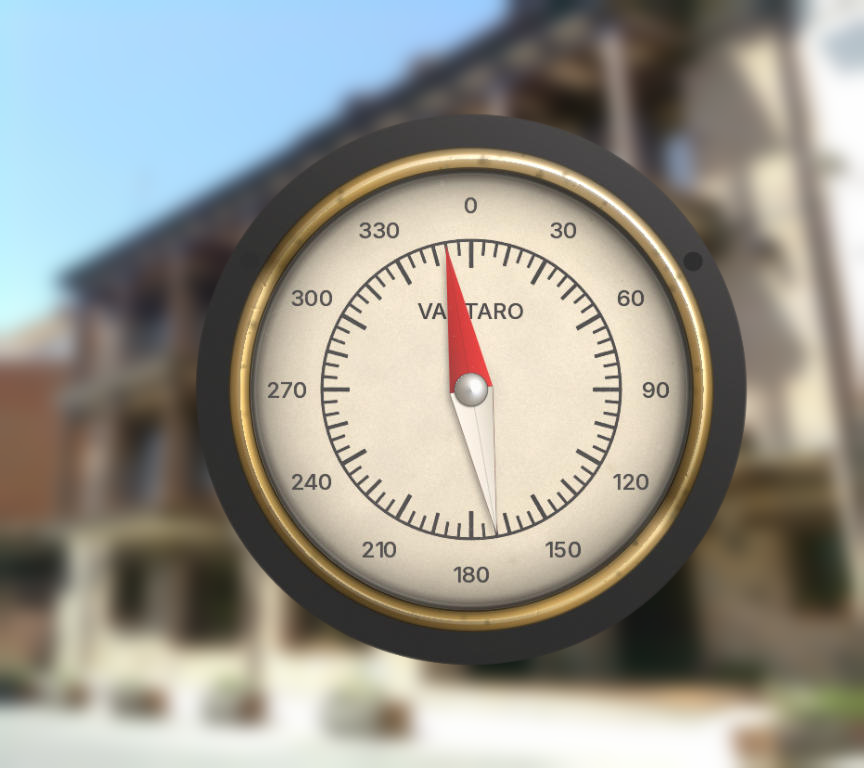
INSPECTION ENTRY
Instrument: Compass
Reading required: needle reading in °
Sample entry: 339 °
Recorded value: 350 °
